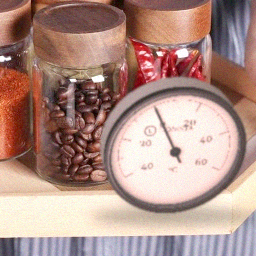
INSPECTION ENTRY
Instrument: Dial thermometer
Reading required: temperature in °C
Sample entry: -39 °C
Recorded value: 0 °C
